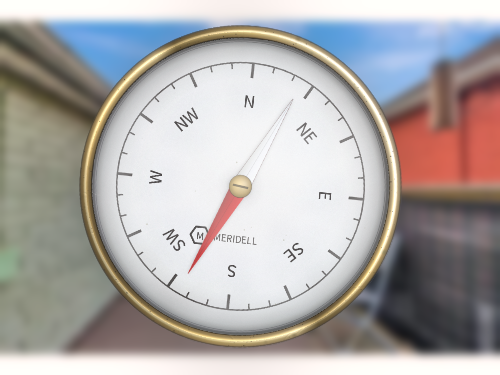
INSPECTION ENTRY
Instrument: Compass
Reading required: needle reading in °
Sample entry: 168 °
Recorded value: 205 °
